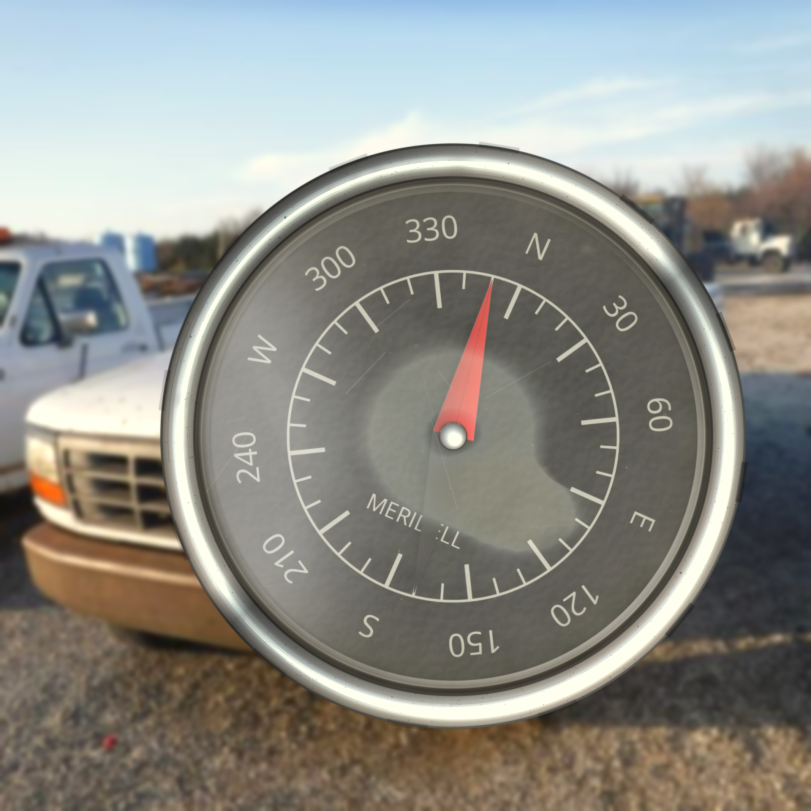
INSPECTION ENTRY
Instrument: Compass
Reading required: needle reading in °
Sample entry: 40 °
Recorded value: 350 °
